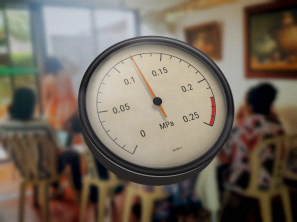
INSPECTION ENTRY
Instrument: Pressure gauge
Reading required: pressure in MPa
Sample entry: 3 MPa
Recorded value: 0.12 MPa
